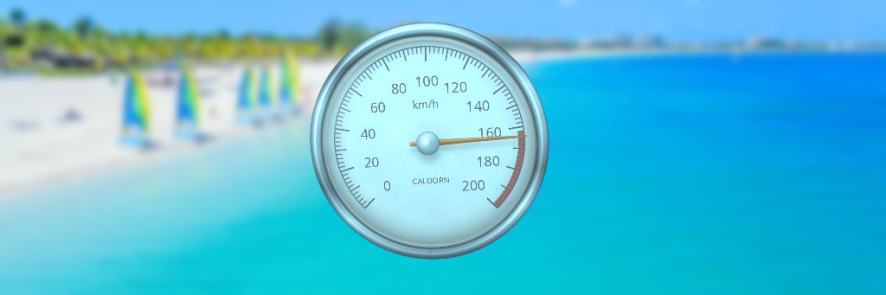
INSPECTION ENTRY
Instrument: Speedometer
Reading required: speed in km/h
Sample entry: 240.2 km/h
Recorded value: 164 km/h
